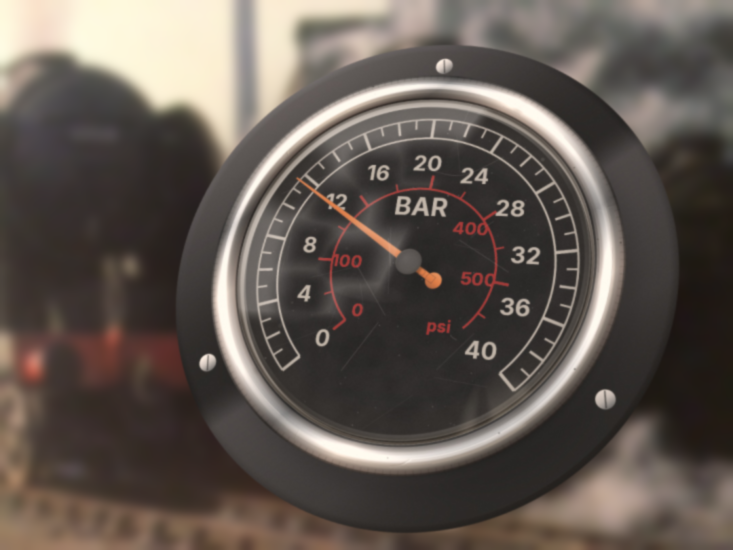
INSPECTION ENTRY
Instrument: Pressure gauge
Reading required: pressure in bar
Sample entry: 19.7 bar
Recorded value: 11.5 bar
